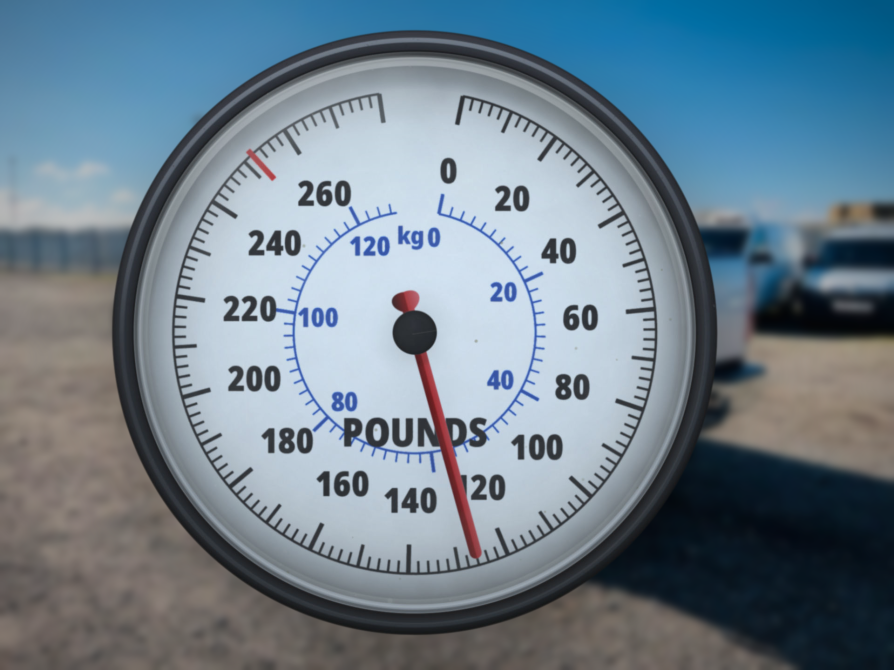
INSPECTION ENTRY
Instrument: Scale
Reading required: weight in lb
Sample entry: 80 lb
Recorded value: 126 lb
